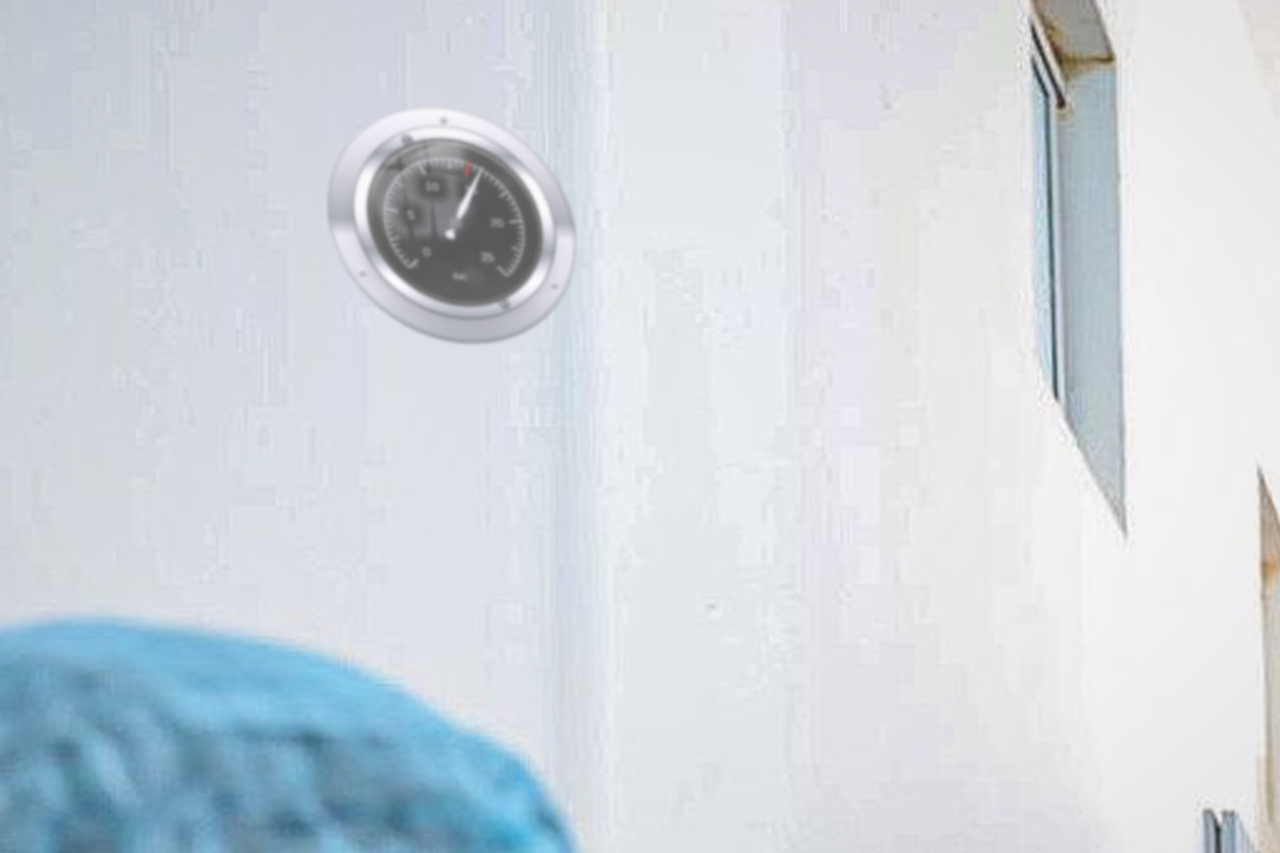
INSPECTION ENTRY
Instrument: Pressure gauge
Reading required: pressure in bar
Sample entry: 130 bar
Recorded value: 15 bar
